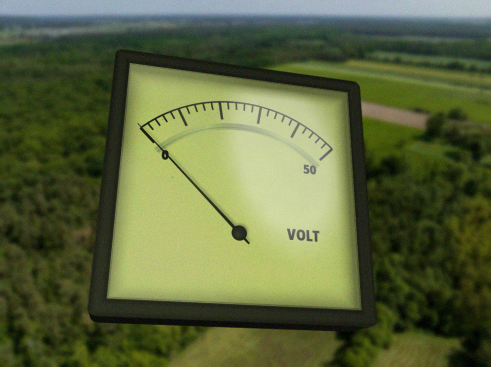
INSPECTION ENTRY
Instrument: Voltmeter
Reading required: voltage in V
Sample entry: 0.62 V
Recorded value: 0 V
